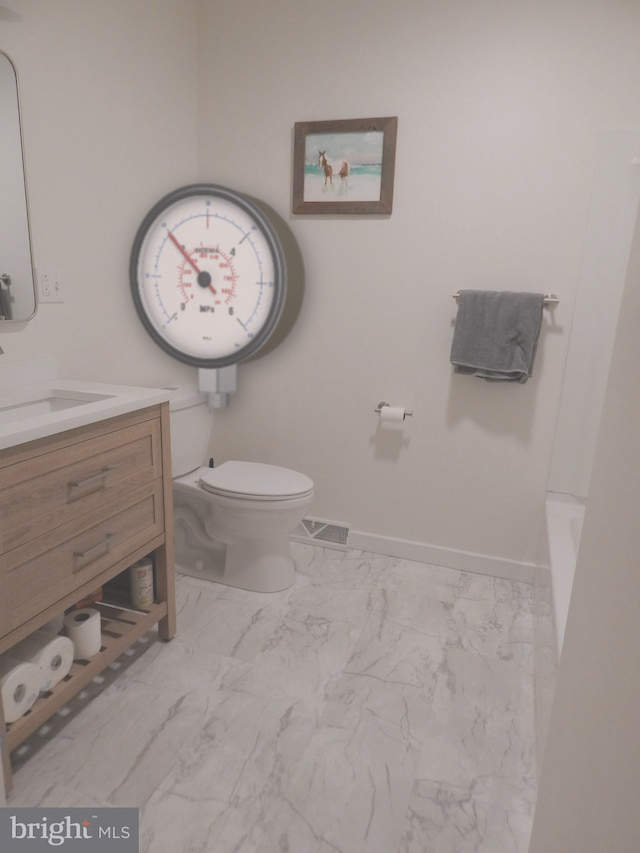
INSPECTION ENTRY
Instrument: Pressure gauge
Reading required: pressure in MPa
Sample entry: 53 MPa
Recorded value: 2 MPa
